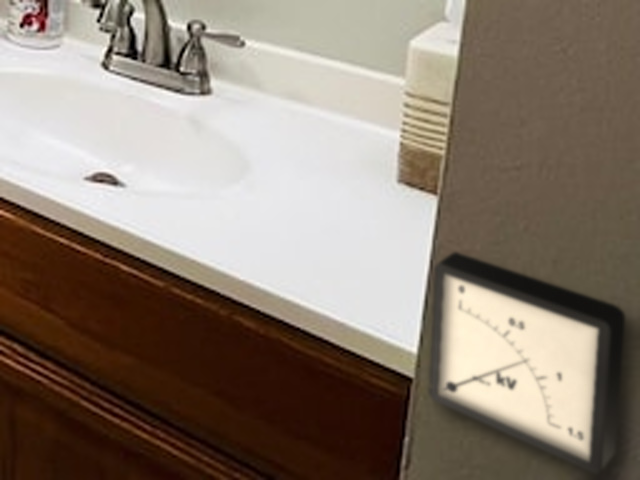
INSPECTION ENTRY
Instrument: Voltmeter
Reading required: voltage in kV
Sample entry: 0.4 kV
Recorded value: 0.8 kV
